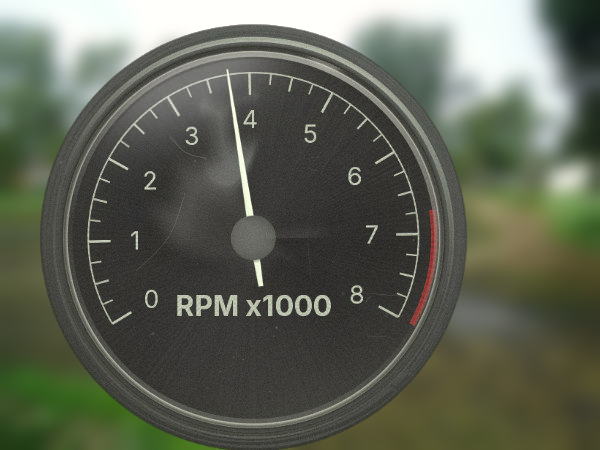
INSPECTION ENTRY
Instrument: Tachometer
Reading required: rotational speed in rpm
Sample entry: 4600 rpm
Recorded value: 3750 rpm
